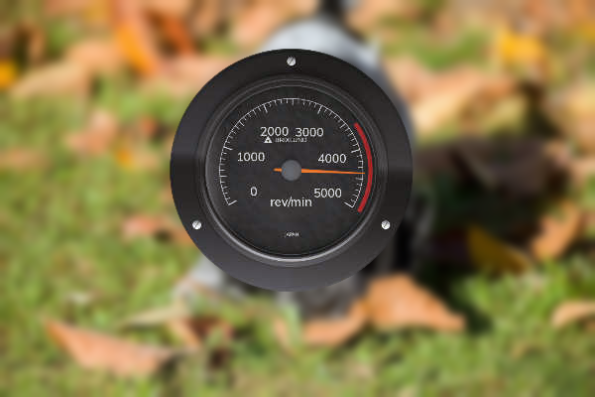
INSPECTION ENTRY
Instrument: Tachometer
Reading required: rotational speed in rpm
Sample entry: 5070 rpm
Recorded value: 4400 rpm
